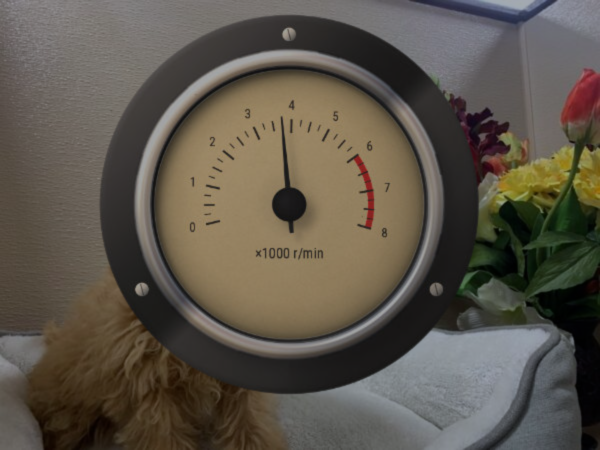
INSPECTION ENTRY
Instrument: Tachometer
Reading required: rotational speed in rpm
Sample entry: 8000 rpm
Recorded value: 3750 rpm
